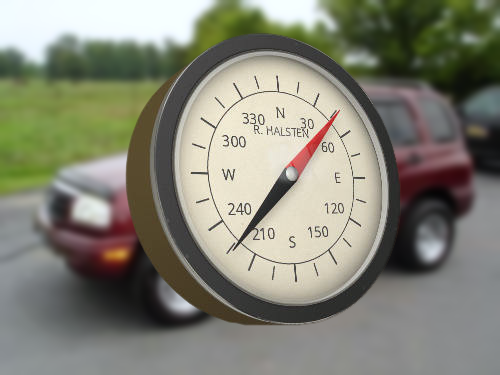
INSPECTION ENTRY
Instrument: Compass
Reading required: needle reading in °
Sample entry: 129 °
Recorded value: 45 °
